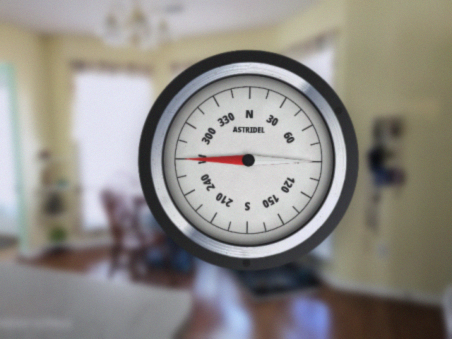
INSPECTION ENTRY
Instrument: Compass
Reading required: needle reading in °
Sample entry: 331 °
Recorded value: 270 °
